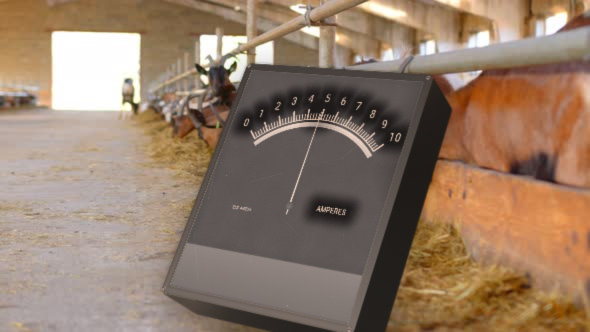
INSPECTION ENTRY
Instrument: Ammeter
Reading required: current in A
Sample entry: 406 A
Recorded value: 5 A
